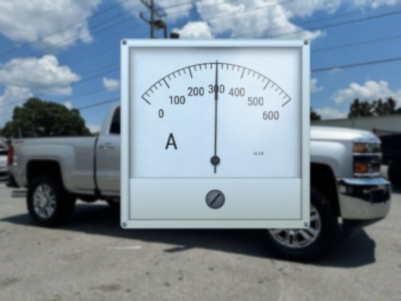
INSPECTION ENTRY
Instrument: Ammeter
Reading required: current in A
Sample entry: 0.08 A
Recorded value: 300 A
